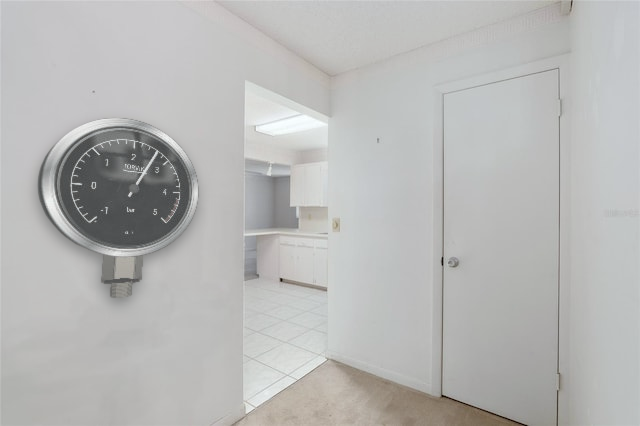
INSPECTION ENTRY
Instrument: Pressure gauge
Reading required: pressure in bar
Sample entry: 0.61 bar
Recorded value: 2.6 bar
